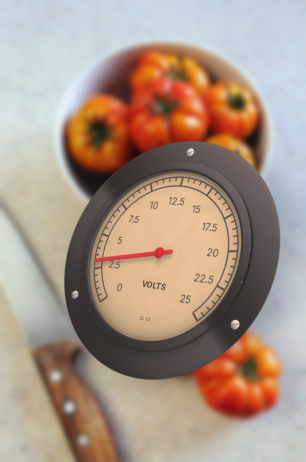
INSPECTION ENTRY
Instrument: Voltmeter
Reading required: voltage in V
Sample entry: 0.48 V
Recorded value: 3 V
